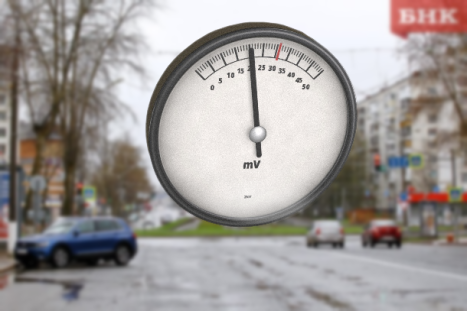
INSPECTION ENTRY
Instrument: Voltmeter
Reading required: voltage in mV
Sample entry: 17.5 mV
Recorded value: 20 mV
